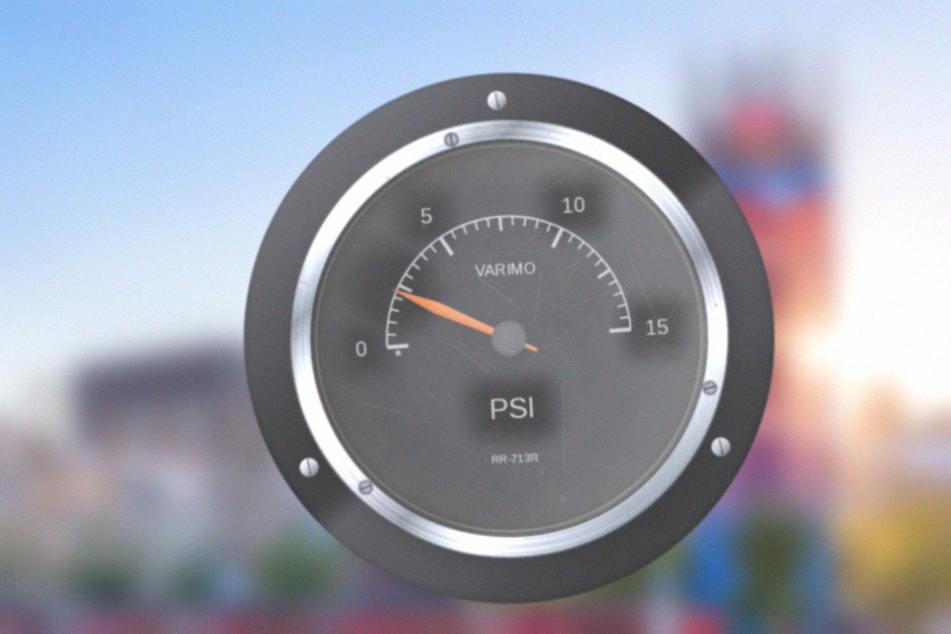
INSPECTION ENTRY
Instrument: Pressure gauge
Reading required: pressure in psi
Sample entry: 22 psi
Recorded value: 2.25 psi
